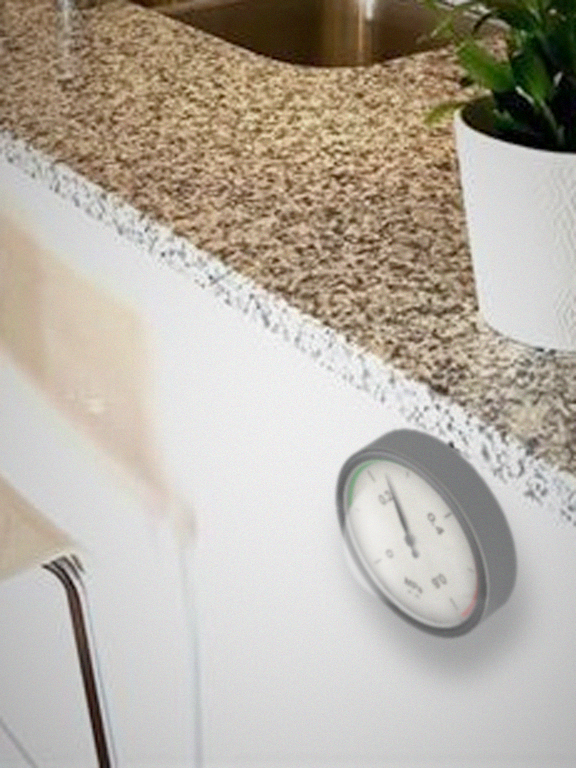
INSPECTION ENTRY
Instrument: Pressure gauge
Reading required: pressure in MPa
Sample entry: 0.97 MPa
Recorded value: 0.25 MPa
